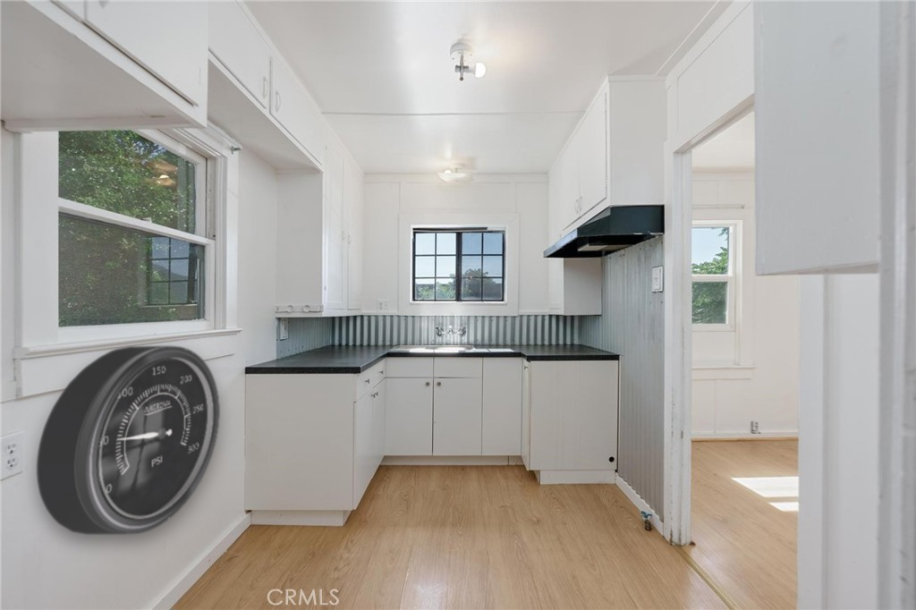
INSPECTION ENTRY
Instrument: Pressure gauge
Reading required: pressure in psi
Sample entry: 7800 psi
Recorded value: 50 psi
